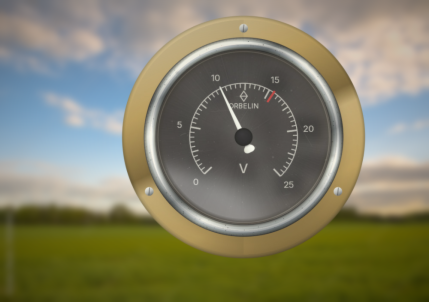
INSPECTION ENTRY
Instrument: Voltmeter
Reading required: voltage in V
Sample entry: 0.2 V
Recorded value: 10 V
